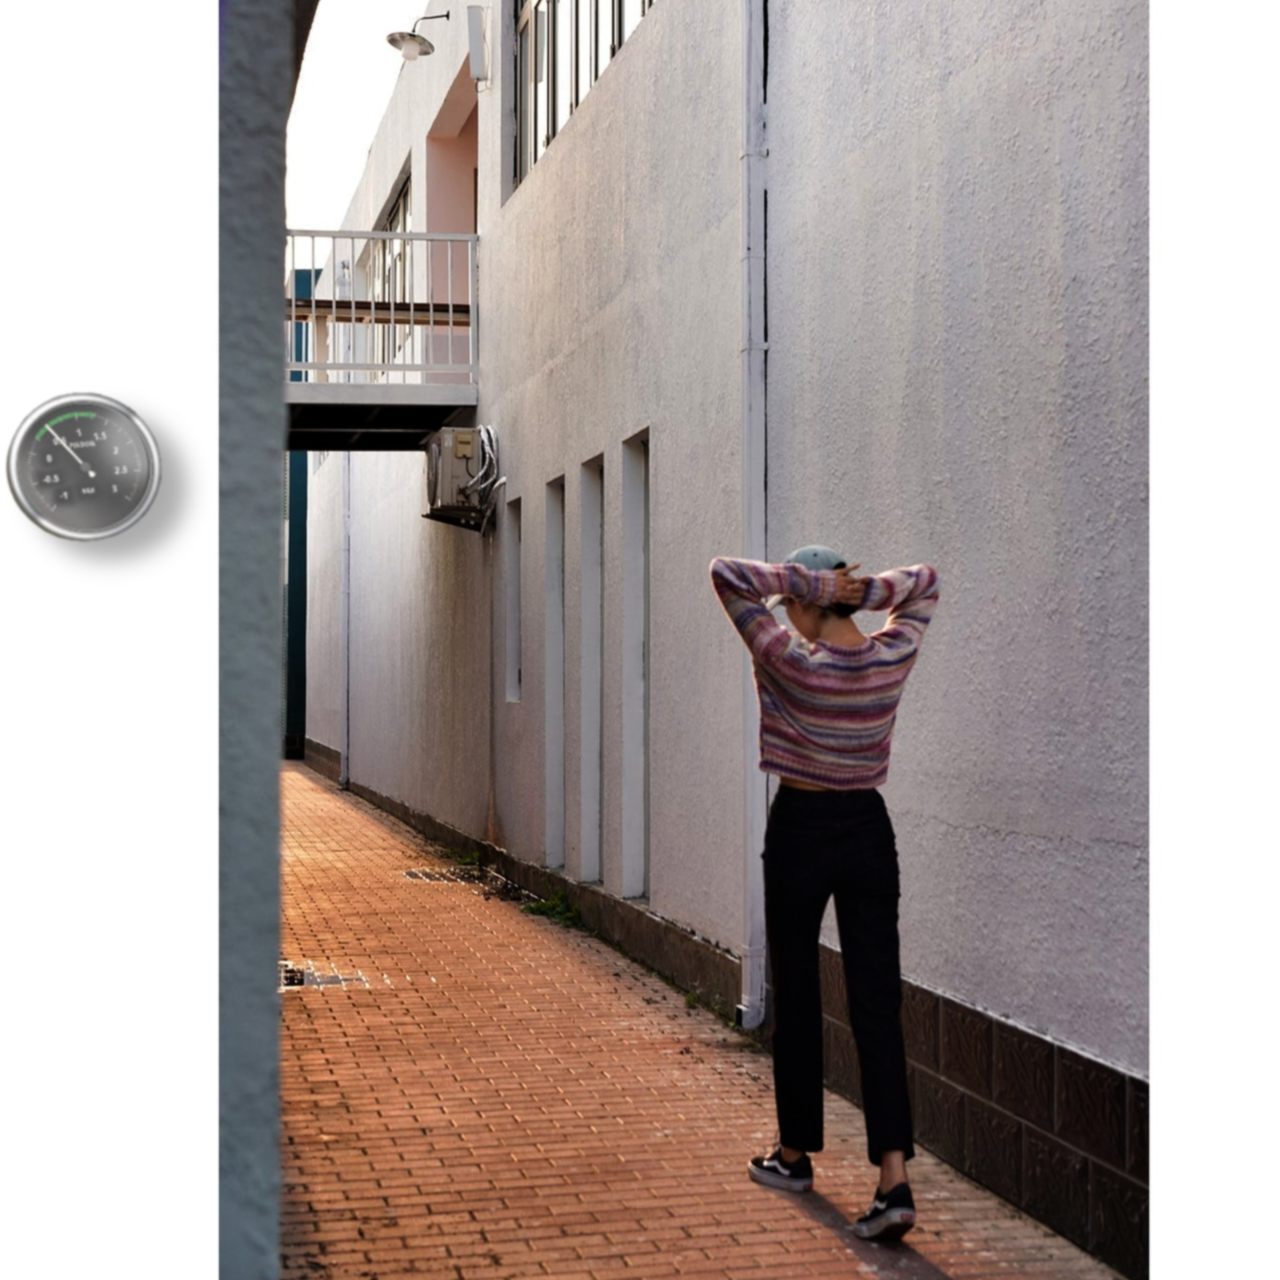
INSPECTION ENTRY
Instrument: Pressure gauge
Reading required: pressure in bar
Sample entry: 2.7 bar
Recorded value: 0.5 bar
